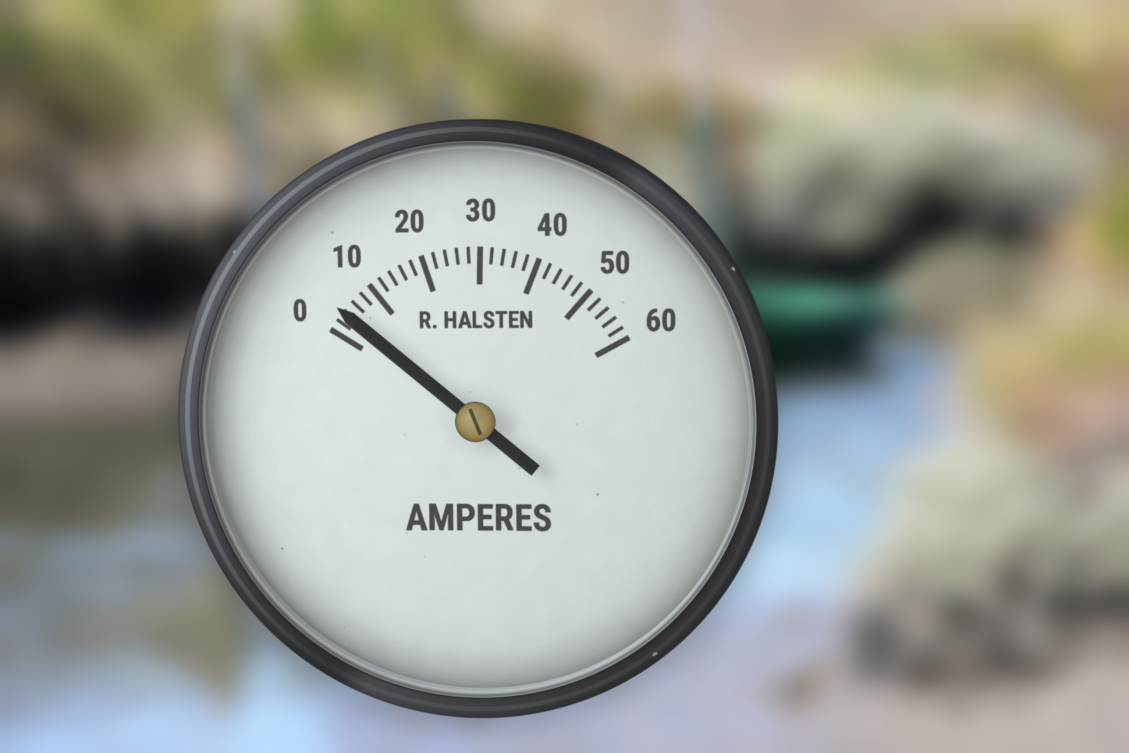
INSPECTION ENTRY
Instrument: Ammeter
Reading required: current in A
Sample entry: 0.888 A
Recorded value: 4 A
